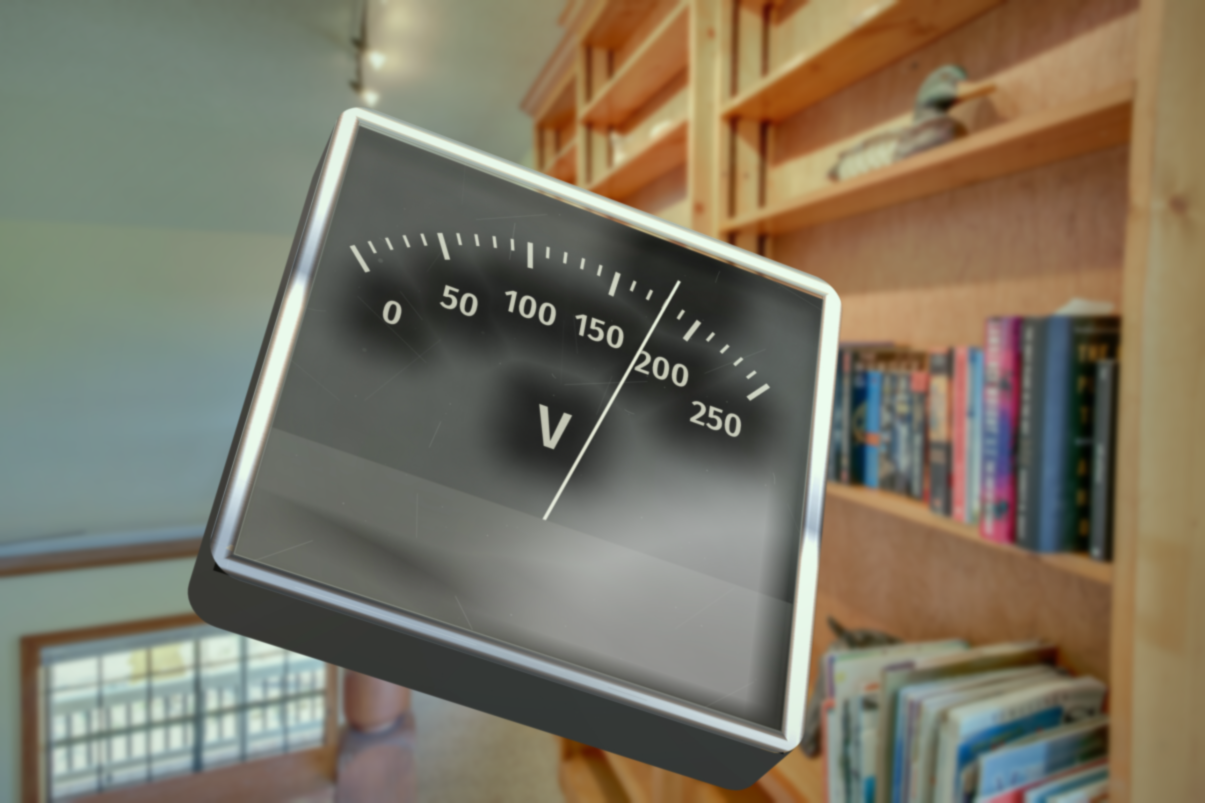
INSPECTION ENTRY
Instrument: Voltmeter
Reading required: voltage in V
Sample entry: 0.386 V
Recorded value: 180 V
